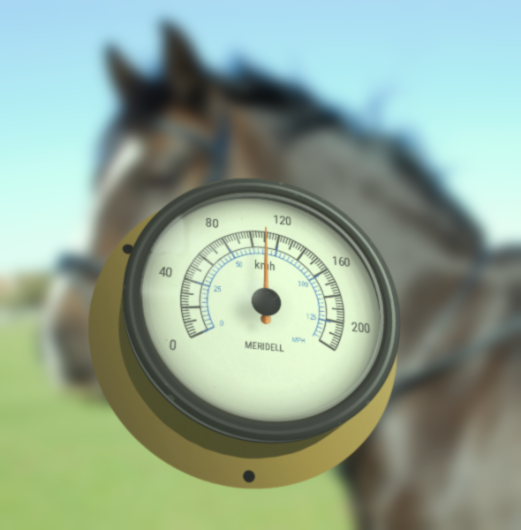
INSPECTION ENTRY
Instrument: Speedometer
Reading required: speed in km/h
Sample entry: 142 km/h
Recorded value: 110 km/h
